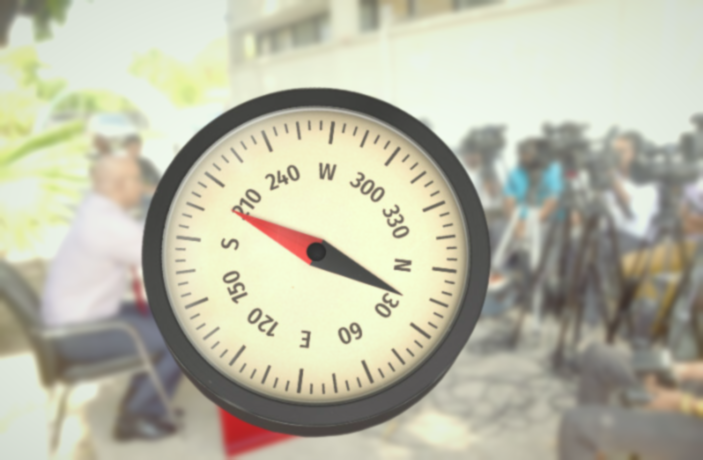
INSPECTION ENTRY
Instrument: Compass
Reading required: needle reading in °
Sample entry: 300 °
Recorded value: 200 °
